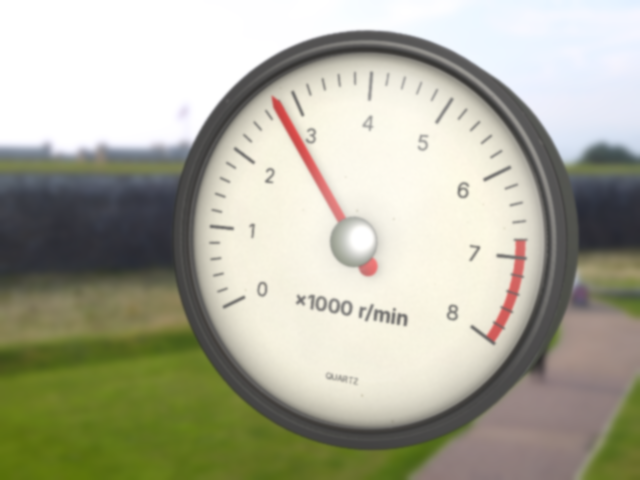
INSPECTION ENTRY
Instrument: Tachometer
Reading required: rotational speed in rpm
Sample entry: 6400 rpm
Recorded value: 2800 rpm
